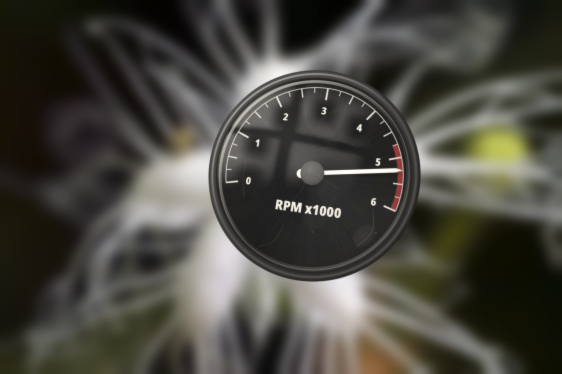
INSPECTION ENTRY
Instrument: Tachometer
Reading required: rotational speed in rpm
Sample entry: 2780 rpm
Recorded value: 5250 rpm
